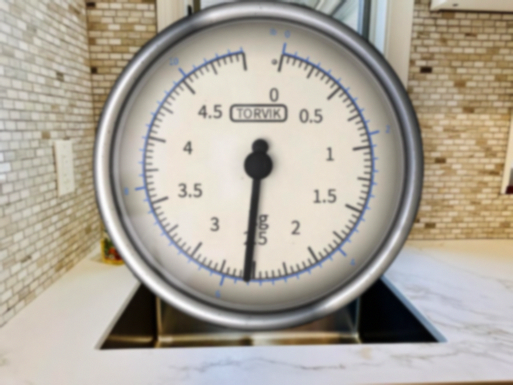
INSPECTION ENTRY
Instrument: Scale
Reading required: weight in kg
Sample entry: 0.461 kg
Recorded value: 2.55 kg
